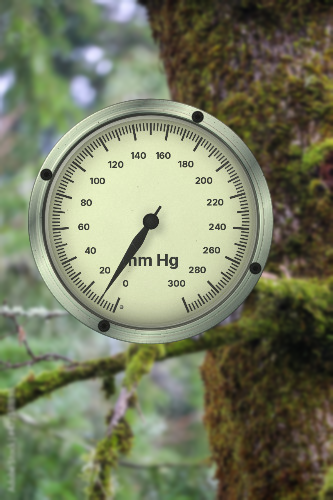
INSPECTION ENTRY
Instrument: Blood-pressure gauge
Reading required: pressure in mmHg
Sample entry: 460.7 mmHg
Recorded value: 10 mmHg
